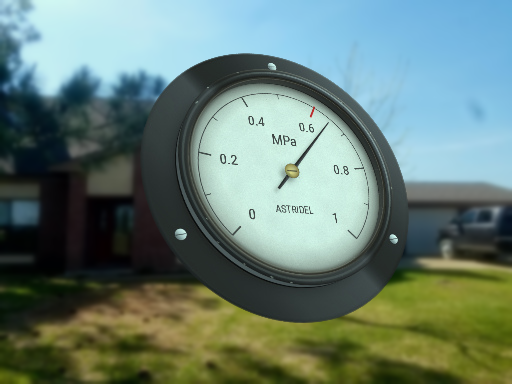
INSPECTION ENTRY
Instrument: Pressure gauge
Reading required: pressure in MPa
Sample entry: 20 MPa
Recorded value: 0.65 MPa
